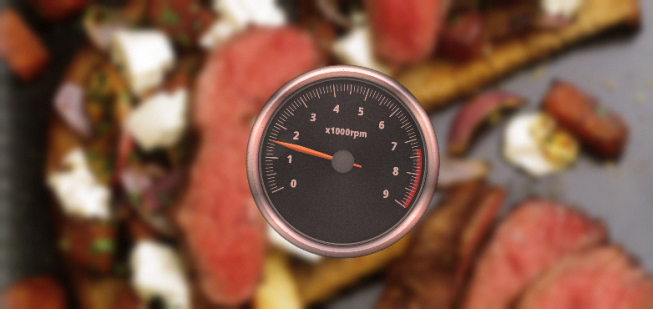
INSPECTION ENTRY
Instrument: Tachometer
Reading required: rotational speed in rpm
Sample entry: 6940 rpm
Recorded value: 1500 rpm
